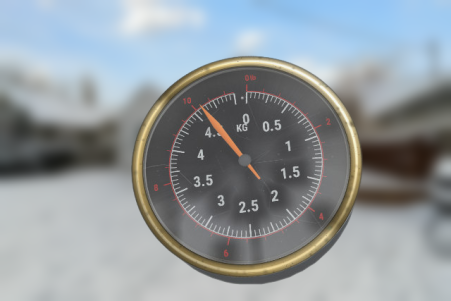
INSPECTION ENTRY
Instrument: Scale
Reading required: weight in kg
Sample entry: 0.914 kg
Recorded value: 4.6 kg
